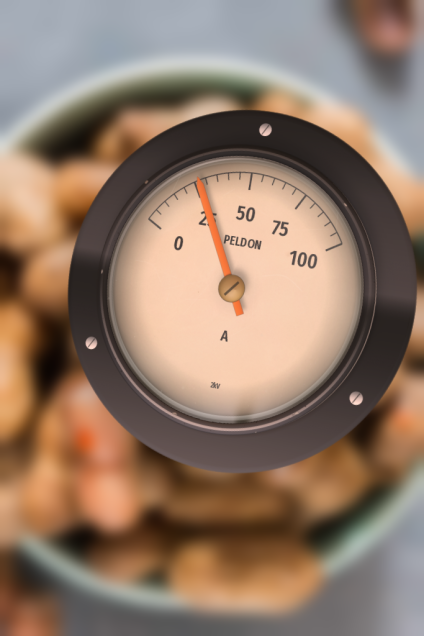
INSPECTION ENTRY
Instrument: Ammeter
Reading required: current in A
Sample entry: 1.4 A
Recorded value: 27.5 A
